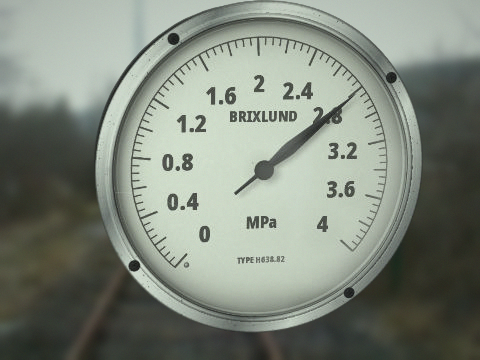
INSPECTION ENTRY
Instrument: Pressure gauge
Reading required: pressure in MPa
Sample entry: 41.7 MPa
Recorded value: 2.8 MPa
